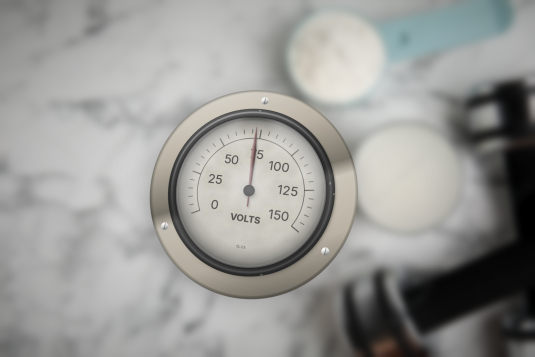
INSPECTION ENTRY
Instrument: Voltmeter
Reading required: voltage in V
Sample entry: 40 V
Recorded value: 72.5 V
